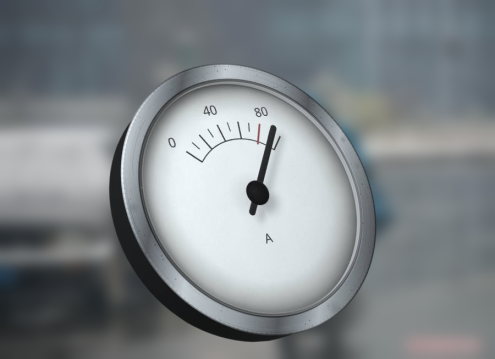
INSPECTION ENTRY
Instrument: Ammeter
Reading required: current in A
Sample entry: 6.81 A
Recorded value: 90 A
